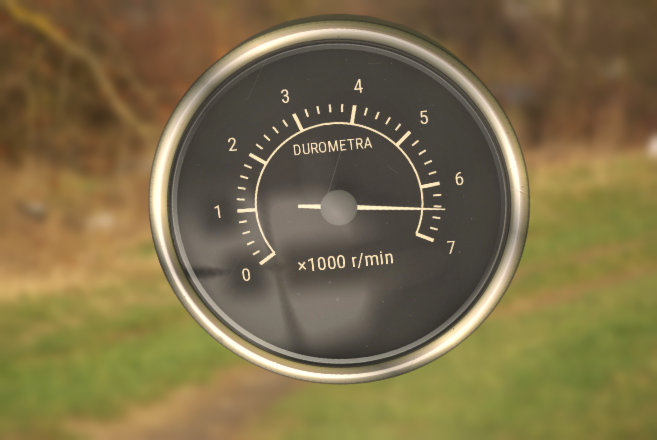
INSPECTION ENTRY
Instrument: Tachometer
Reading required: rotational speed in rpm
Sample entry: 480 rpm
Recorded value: 6400 rpm
